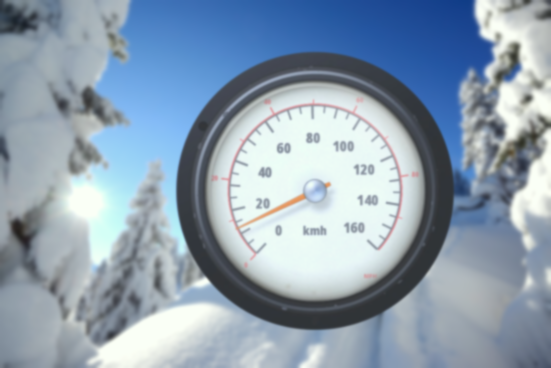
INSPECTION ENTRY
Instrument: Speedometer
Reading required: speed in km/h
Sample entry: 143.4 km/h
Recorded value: 12.5 km/h
